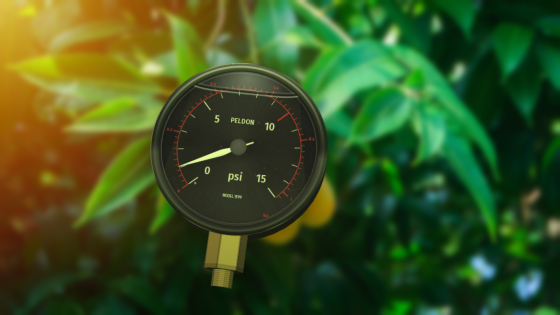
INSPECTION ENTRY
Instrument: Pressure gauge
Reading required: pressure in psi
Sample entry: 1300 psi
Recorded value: 1 psi
